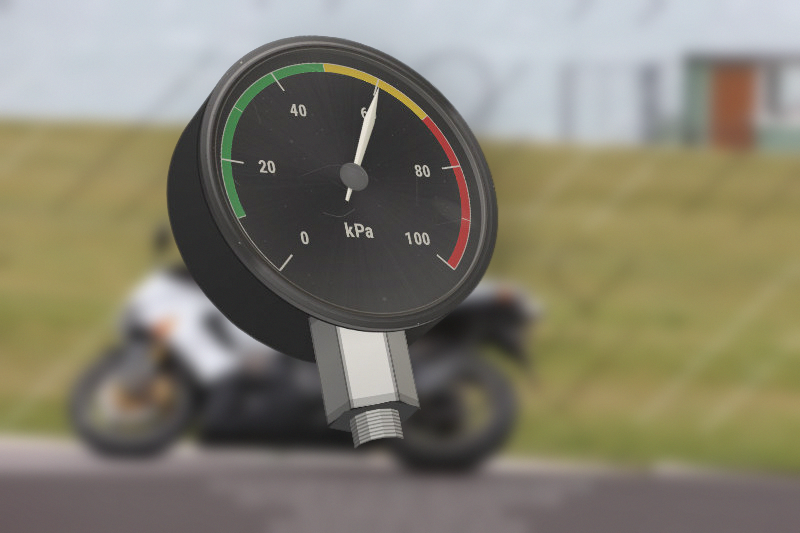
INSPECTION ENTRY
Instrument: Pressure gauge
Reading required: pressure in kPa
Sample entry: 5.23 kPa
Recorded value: 60 kPa
